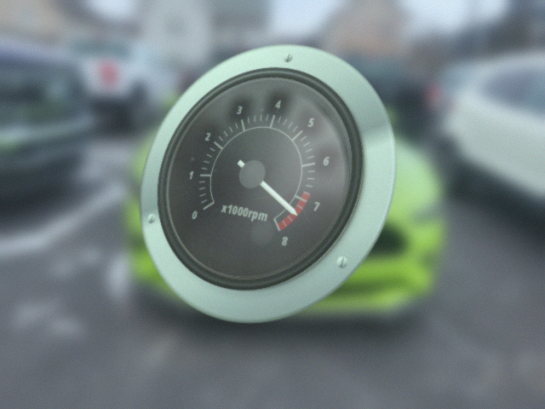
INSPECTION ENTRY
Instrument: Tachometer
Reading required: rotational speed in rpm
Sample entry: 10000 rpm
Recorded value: 7400 rpm
